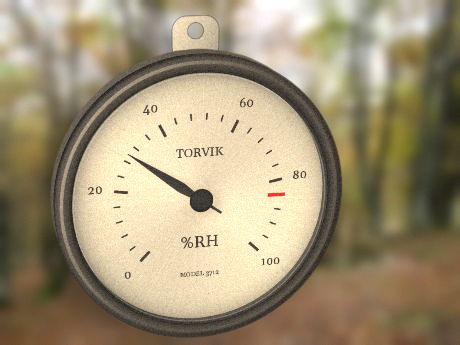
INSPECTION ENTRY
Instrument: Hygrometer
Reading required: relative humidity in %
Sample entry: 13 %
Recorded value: 30 %
